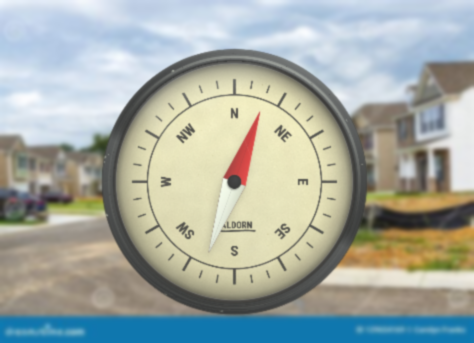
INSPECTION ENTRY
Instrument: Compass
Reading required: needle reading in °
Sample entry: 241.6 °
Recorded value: 20 °
